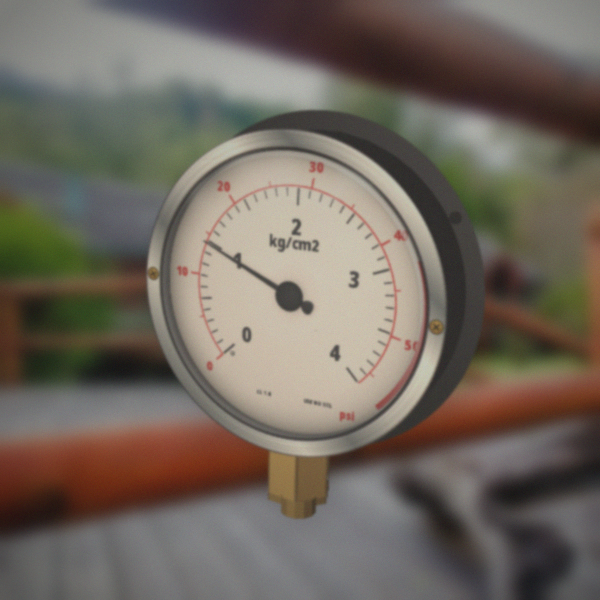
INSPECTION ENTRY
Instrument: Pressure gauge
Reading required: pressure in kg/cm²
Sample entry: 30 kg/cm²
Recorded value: 1 kg/cm²
